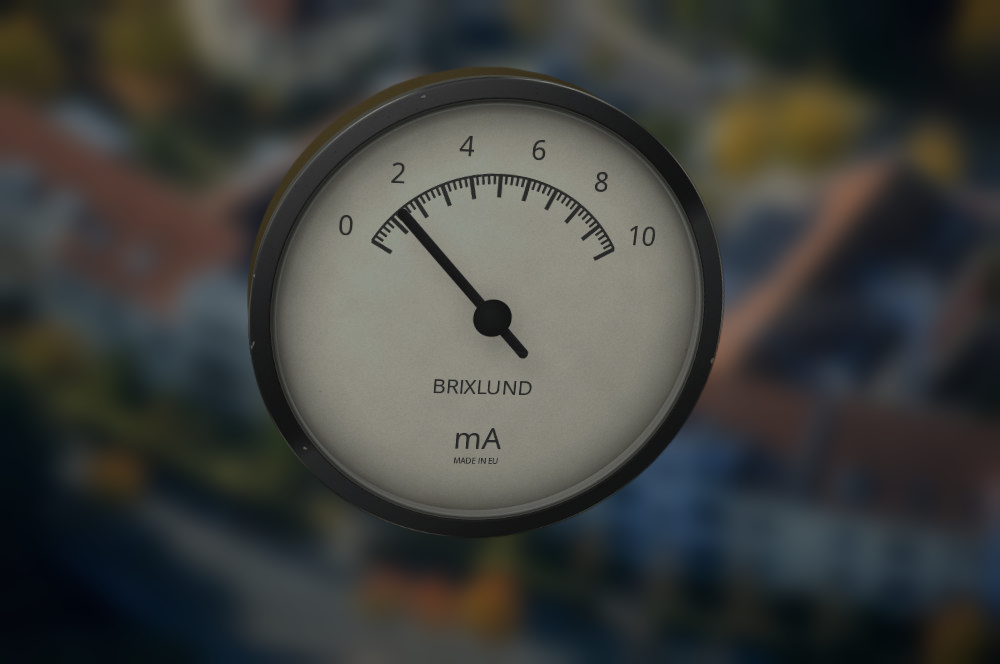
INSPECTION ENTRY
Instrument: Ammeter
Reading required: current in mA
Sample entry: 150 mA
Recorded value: 1.4 mA
